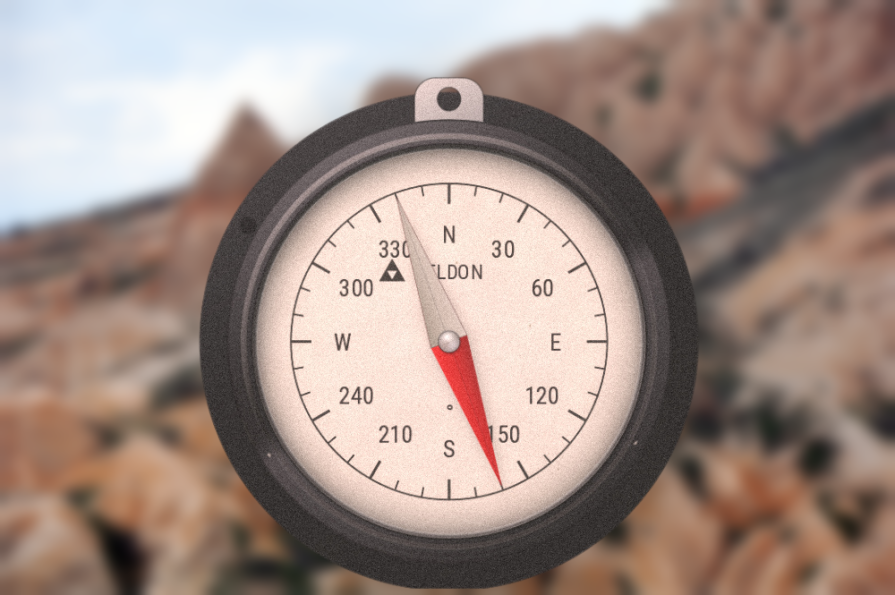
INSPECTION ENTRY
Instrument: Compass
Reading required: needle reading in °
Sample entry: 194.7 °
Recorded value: 160 °
